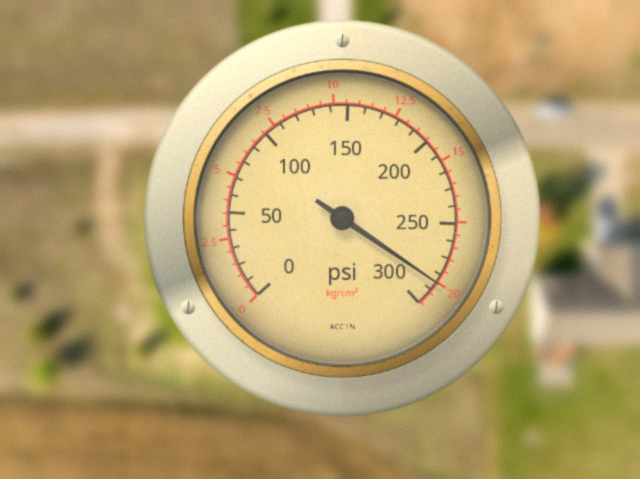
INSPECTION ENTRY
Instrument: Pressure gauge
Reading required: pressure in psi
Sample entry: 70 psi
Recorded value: 285 psi
